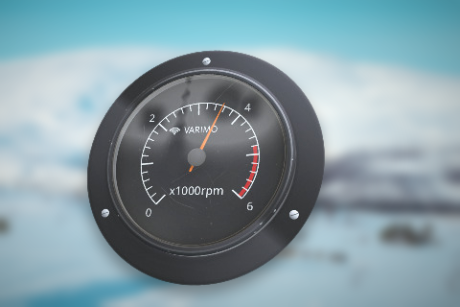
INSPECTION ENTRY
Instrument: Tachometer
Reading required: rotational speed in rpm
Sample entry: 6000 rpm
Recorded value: 3600 rpm
